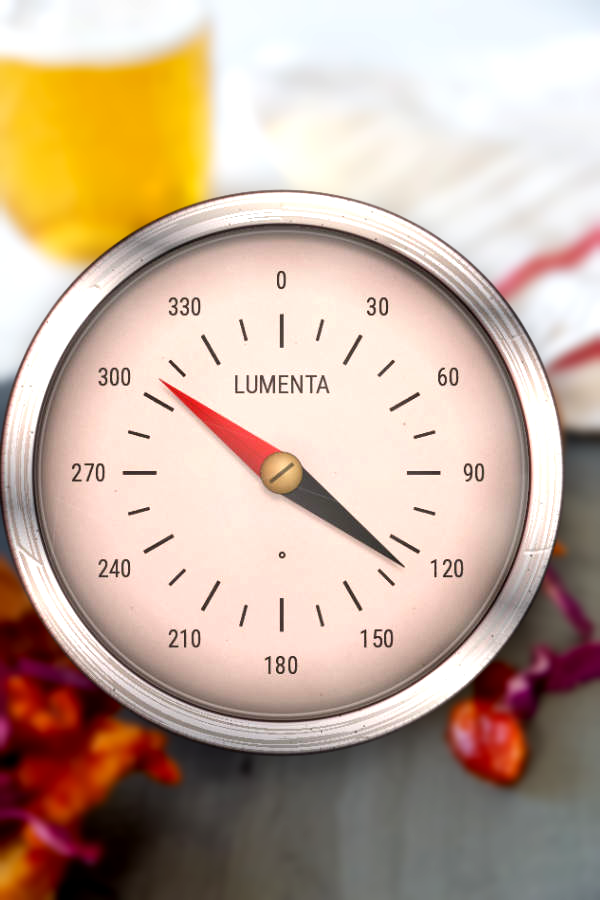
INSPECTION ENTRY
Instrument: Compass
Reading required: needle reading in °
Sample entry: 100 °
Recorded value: 307.5 °
